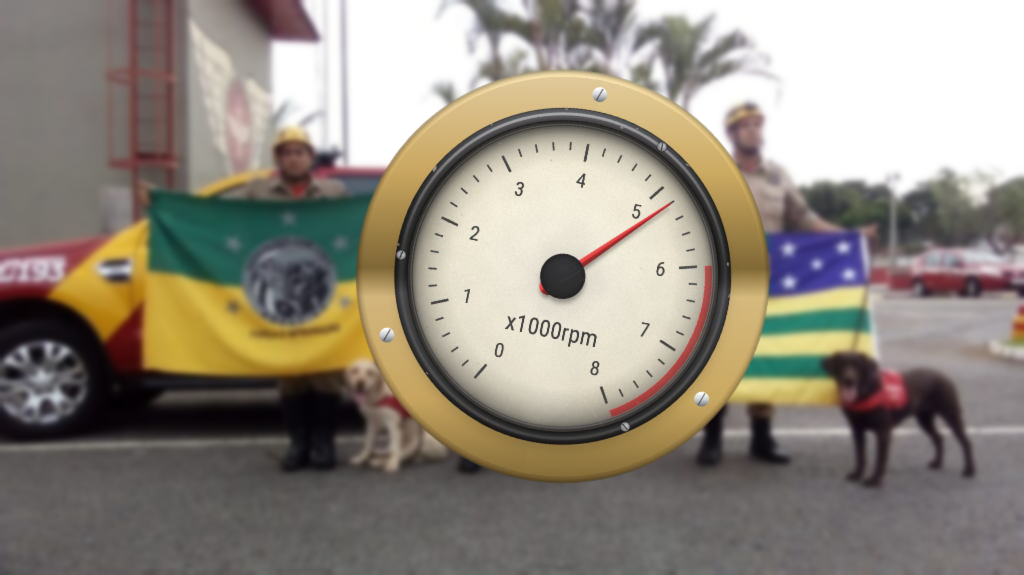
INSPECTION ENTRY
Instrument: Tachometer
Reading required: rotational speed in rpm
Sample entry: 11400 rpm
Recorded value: 5200 rpm
